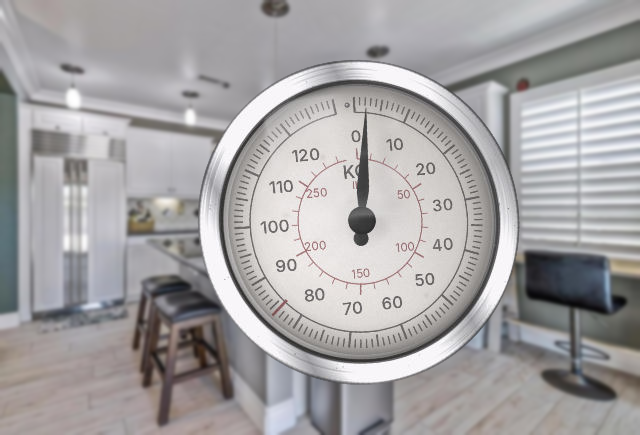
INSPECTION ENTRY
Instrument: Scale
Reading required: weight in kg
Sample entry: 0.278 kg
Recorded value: 2 kg
